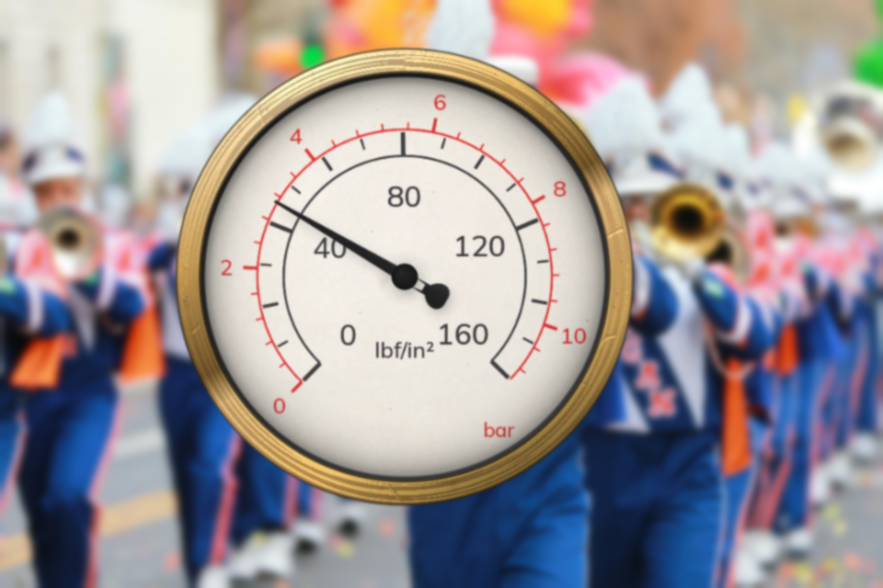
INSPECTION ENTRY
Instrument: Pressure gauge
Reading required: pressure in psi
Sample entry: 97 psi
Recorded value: 45 psi
